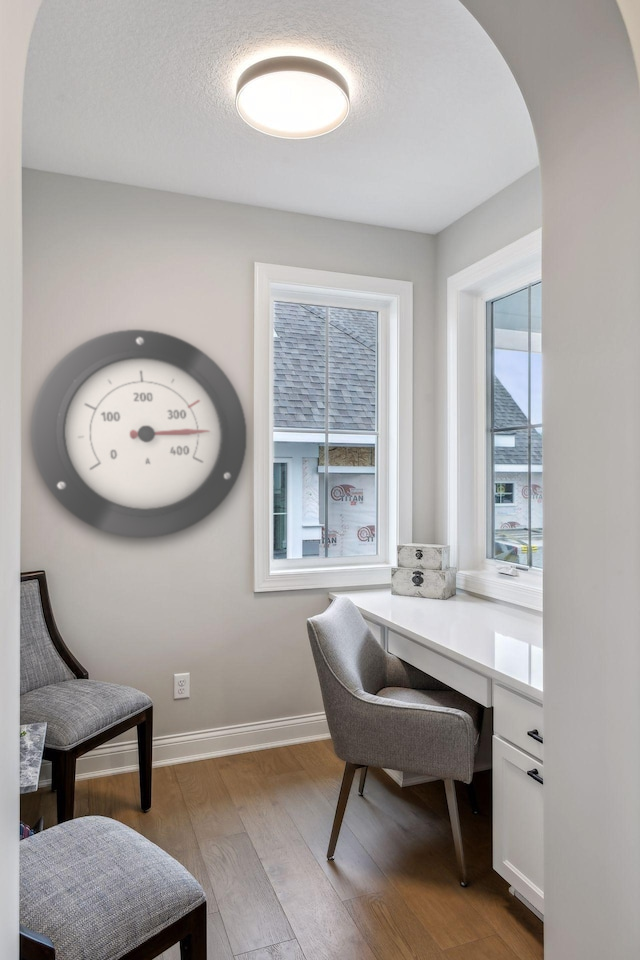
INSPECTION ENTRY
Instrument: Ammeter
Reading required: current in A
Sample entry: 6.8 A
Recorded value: 350 A
